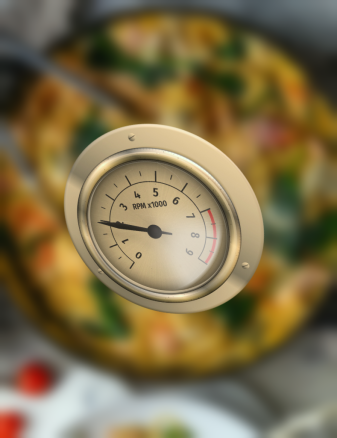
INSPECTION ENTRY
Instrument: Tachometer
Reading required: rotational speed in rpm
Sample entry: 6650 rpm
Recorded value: 2000 rpm
